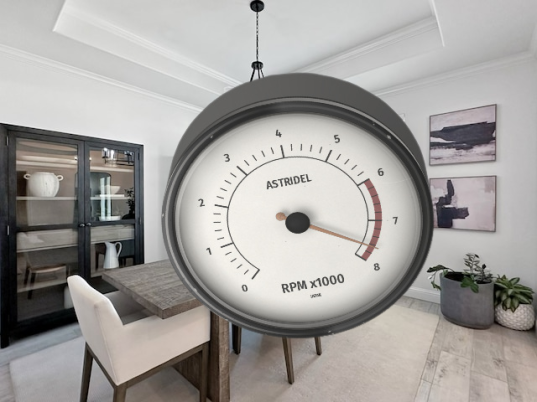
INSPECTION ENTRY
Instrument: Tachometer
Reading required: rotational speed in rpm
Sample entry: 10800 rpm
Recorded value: 7600 rpm
